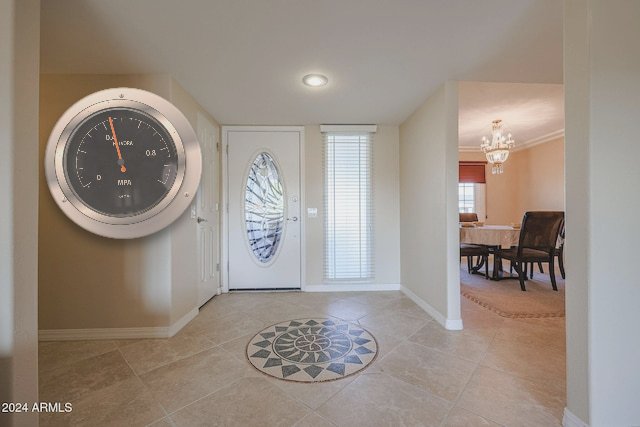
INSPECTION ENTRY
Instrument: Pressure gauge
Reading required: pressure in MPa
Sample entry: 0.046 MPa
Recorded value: 0.45 MPa
